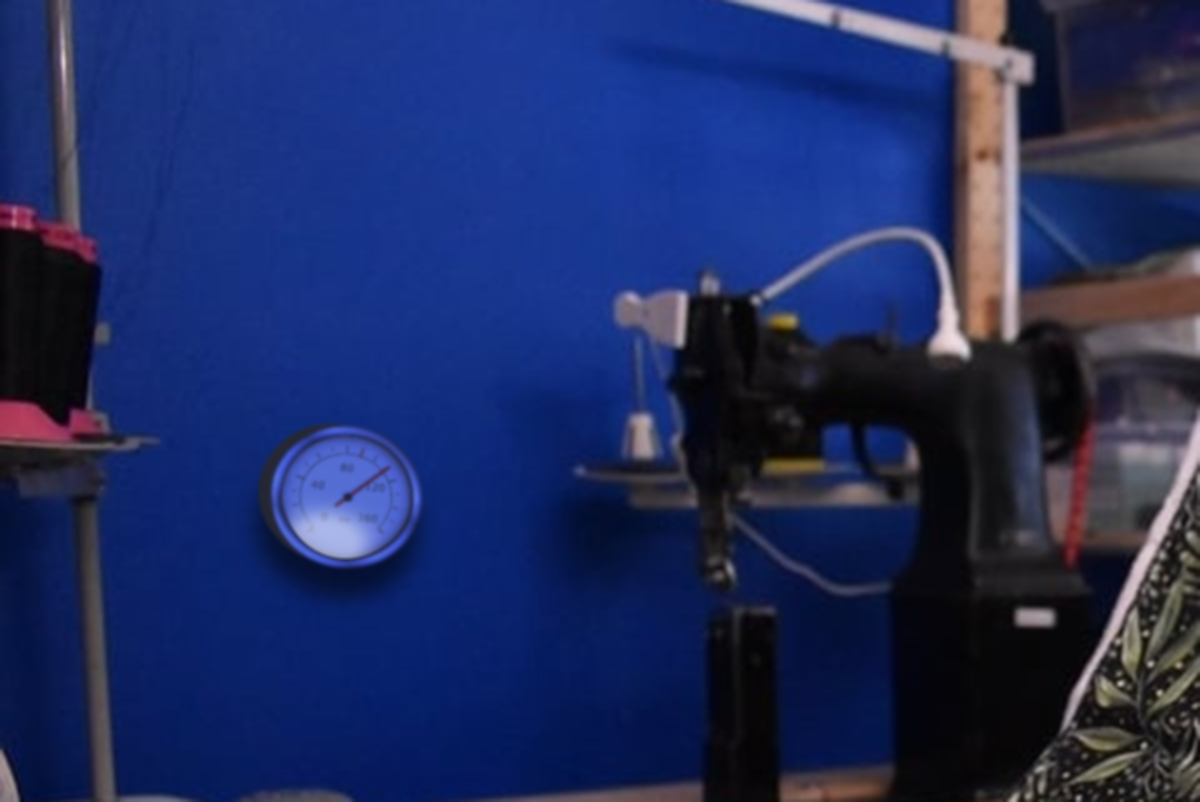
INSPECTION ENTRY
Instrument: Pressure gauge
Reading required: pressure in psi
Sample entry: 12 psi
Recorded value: 110 psi
